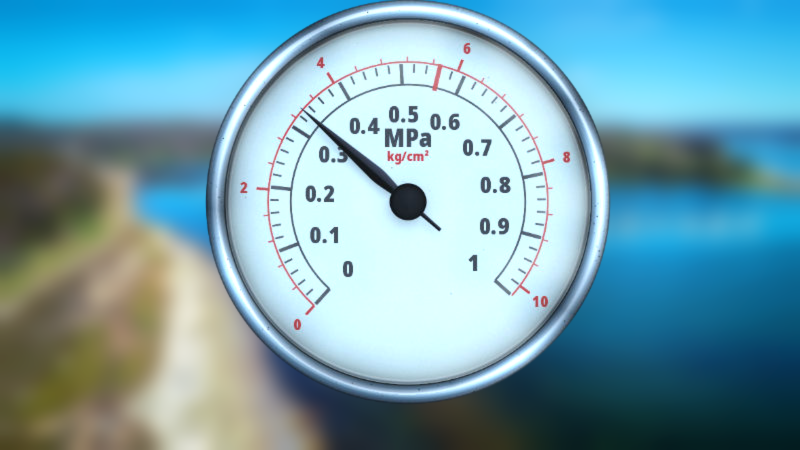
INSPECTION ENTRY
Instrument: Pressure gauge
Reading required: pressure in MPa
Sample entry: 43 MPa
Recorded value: 0.33 MPa
